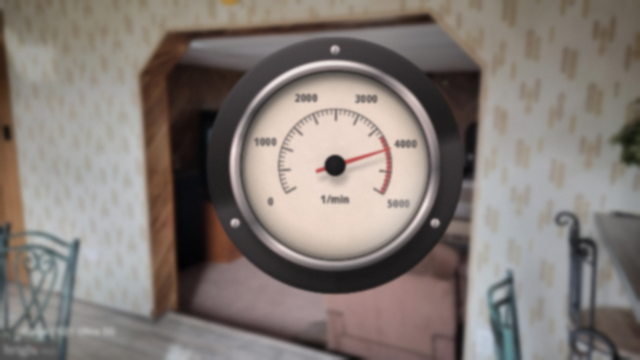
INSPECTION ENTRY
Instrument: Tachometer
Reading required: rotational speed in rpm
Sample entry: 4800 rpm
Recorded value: 4000 rpm
